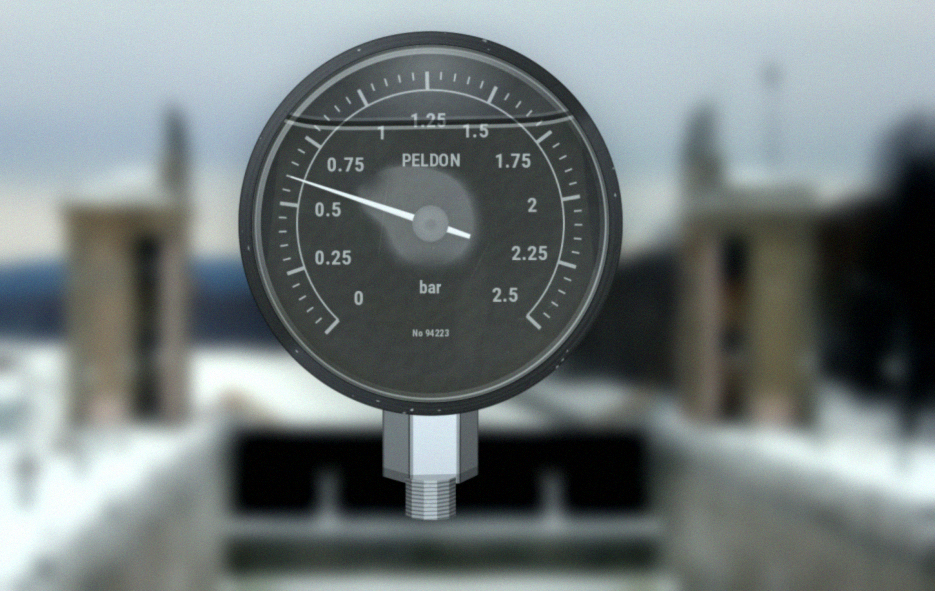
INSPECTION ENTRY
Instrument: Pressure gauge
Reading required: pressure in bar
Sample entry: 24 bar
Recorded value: 0.6 bar
